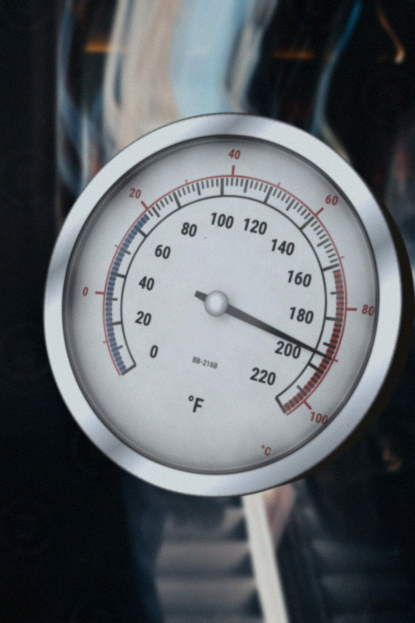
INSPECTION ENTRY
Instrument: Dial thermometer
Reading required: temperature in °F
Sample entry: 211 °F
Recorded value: 194 °F
